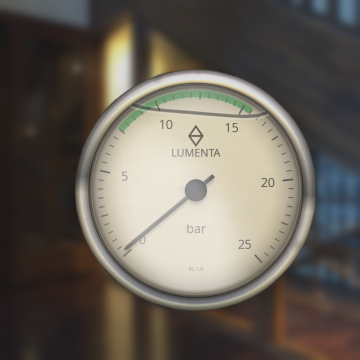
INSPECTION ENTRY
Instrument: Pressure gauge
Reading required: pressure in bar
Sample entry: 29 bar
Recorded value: 0.25 bar
